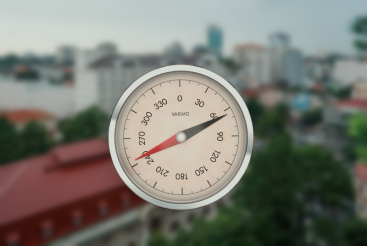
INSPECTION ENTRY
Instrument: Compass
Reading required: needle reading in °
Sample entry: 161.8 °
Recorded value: 245 °
